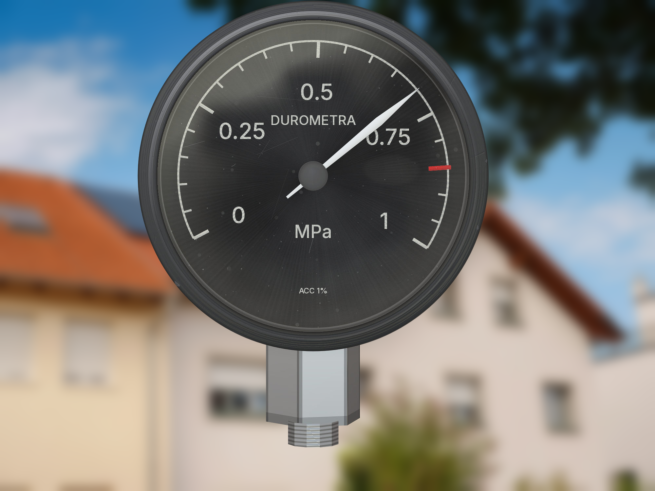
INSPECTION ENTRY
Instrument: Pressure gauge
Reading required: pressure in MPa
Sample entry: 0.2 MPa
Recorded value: 0.7 MPa
